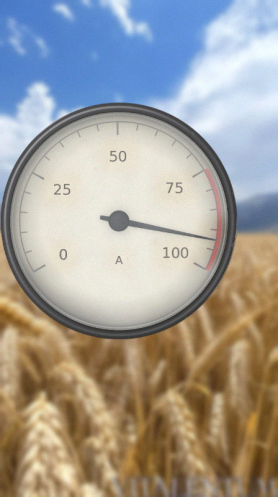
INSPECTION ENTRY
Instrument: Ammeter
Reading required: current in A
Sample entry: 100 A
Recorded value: 92.5 A
